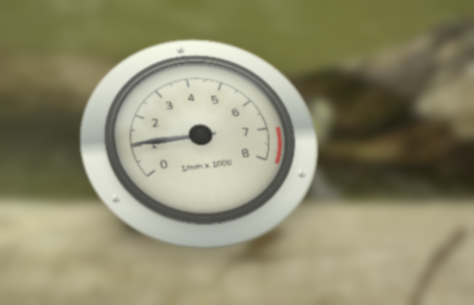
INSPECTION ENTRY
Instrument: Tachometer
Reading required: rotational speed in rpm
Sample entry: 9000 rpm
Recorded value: 1000 rpm
